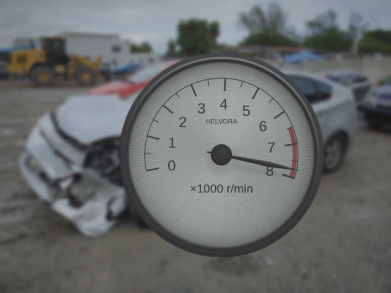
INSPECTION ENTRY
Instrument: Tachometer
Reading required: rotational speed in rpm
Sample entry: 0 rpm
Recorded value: 7750 rpm
